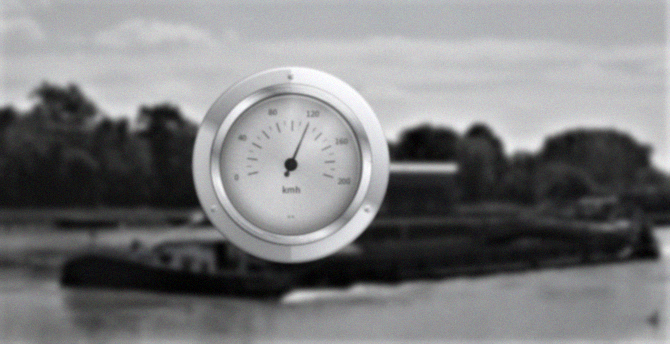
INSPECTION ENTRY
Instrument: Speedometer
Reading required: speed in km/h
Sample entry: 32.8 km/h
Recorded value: 120 km/h
